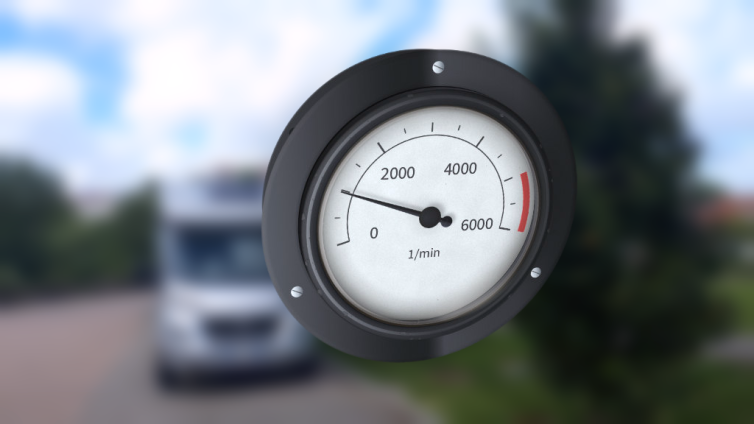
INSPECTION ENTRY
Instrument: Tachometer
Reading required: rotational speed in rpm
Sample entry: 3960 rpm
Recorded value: 1000 rpm
